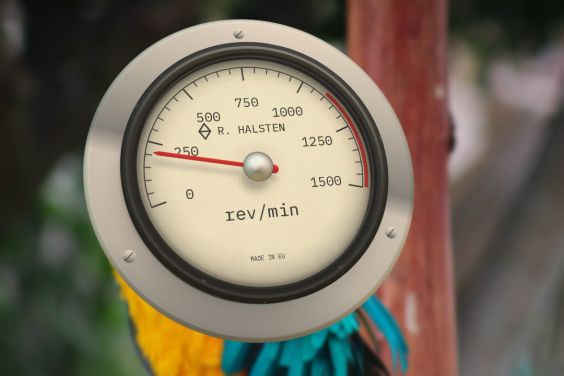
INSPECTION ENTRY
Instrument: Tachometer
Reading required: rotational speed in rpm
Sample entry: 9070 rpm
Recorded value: 200 rpm
